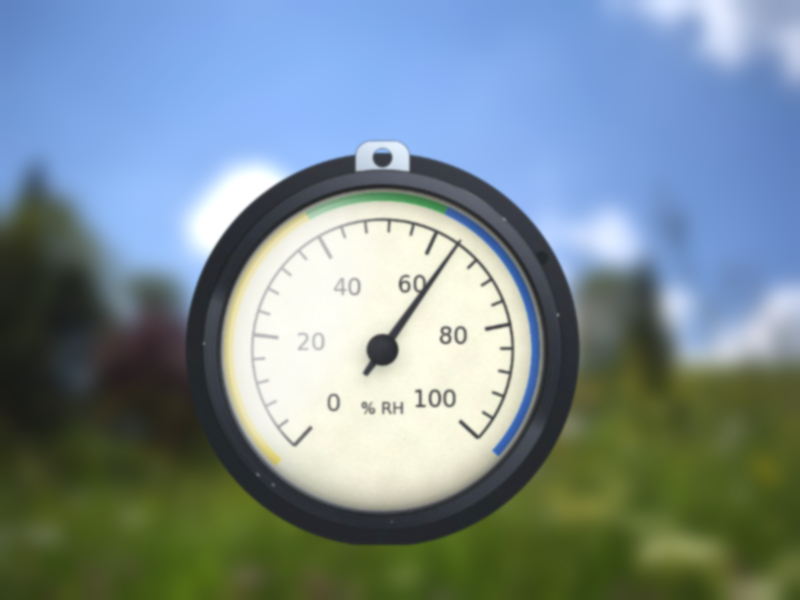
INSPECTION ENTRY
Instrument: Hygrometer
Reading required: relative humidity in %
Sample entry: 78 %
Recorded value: 64 %
